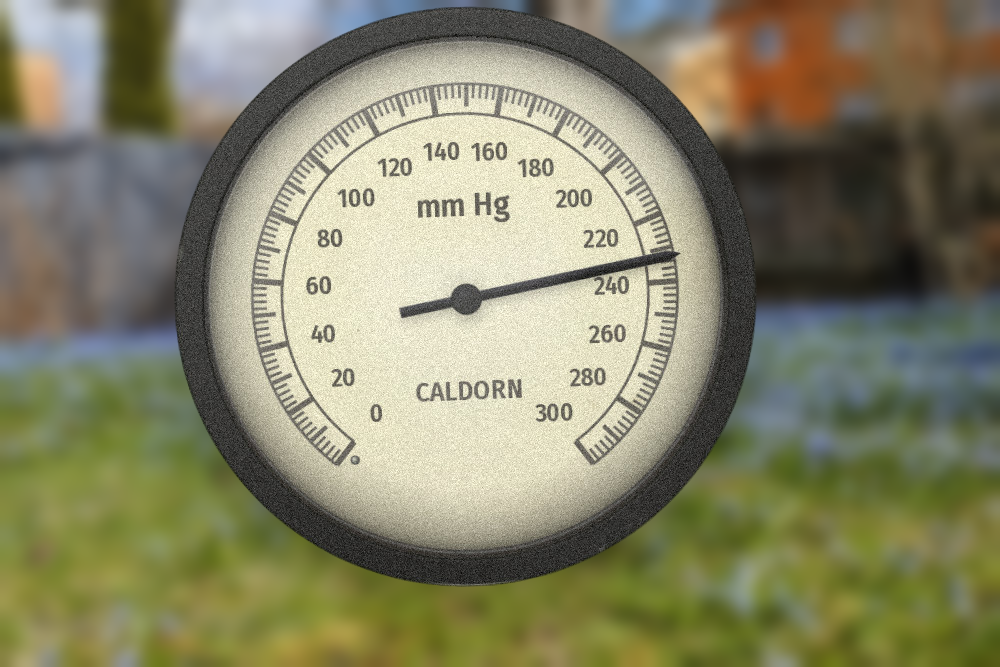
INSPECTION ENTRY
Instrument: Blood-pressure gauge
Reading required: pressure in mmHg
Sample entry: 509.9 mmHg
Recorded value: 232 mmHg
